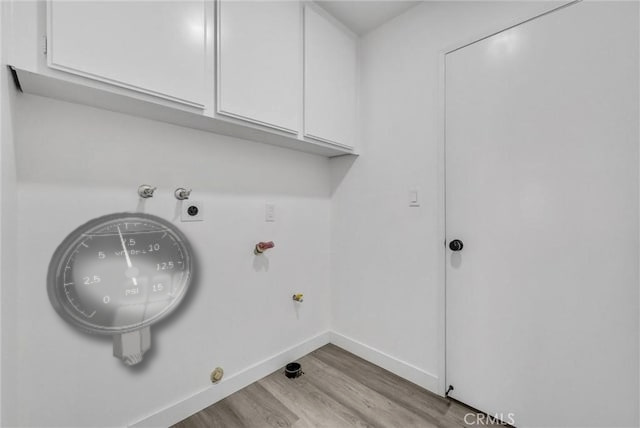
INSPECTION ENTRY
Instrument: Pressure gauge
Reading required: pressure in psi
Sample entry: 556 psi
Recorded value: 7 psi
